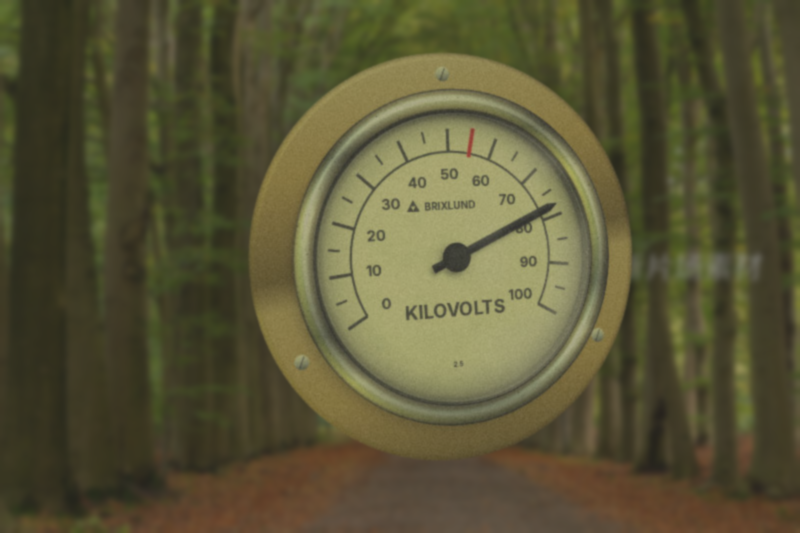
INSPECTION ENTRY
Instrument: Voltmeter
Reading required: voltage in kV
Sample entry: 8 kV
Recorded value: 77.5 kV
